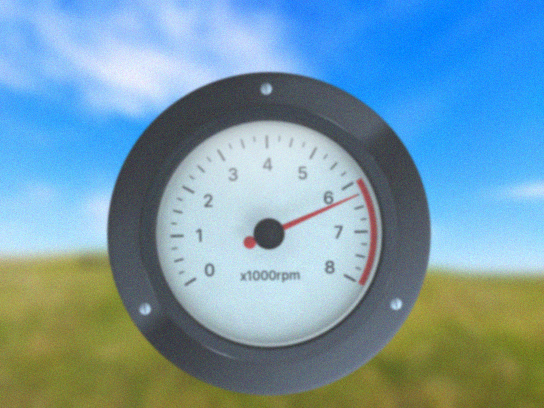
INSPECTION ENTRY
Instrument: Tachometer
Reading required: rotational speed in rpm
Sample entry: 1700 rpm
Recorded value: 6250 rpm
